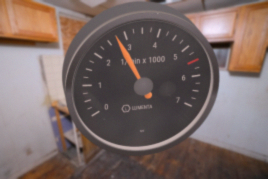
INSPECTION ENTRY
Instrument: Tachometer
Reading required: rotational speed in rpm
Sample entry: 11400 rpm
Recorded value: 2750 rpm
